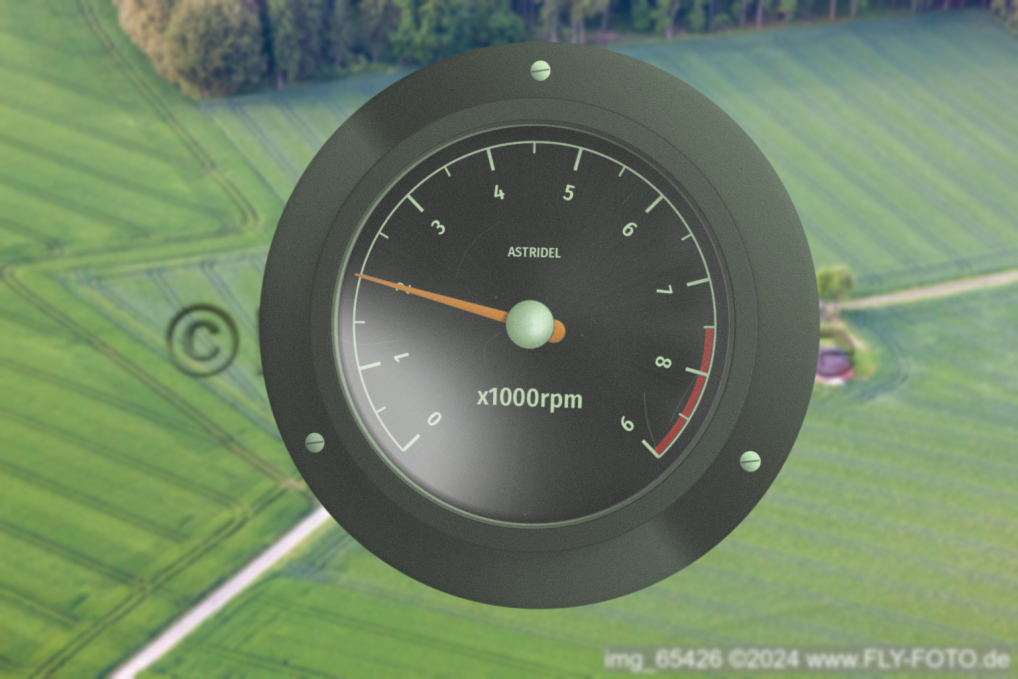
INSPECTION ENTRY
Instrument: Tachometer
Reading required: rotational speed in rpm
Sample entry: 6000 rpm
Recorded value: 2000 rpm
